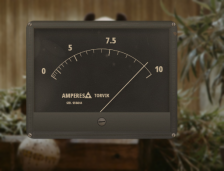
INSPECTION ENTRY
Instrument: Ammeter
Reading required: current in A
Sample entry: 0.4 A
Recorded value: 9.5 A
